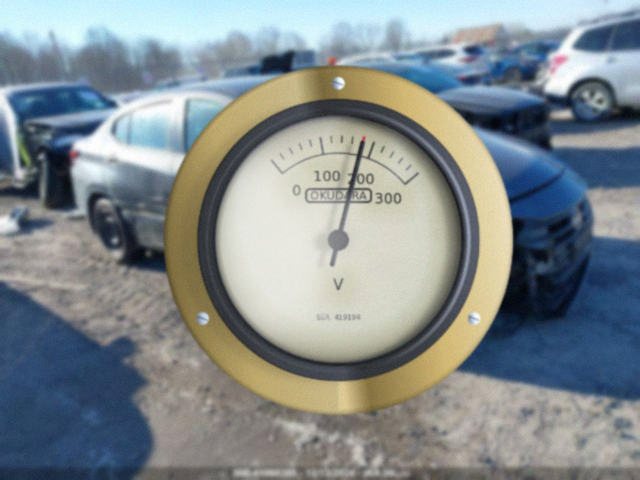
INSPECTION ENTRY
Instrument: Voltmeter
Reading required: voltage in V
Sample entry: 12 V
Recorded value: 180 V
